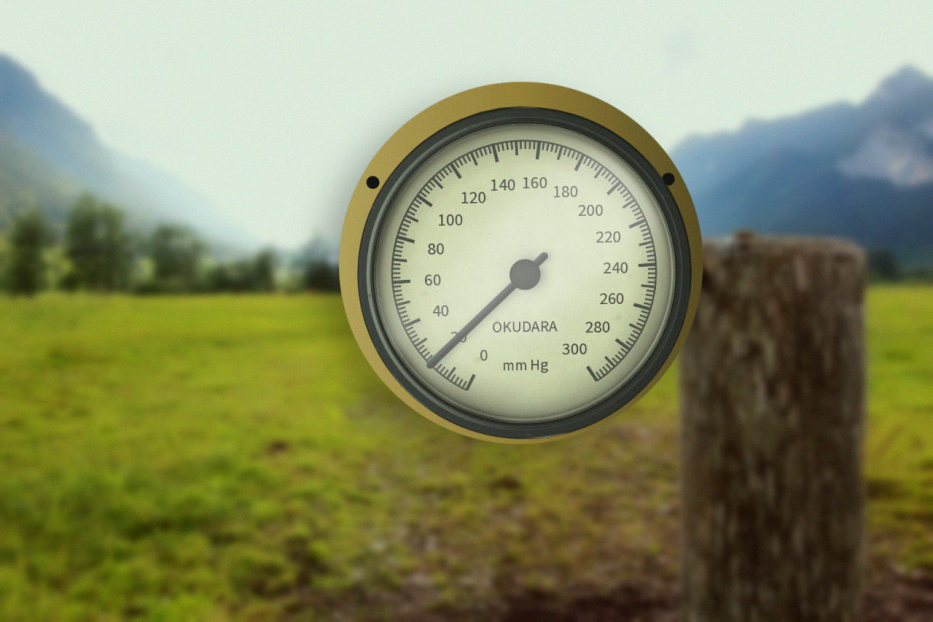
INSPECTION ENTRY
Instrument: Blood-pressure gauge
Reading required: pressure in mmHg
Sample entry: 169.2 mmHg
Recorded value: 20 mmHg
